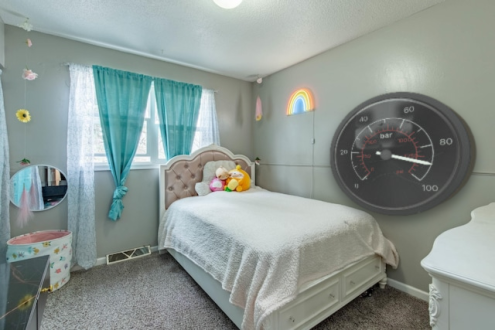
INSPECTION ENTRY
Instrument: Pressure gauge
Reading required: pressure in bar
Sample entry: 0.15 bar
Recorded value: 90 bar
